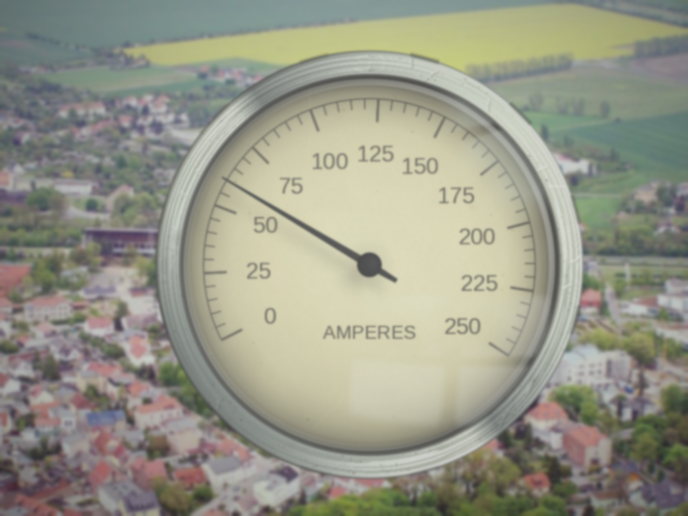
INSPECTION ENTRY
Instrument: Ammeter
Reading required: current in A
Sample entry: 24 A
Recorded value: 60 A
